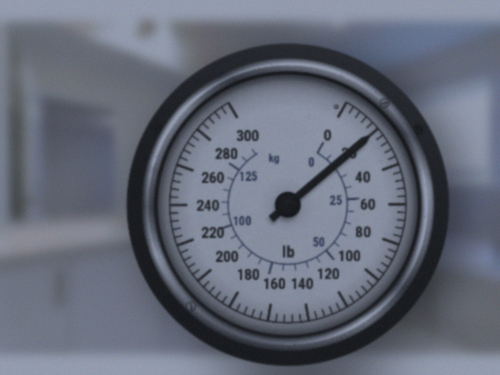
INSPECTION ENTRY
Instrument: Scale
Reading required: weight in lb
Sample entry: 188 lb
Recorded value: 20 lb
